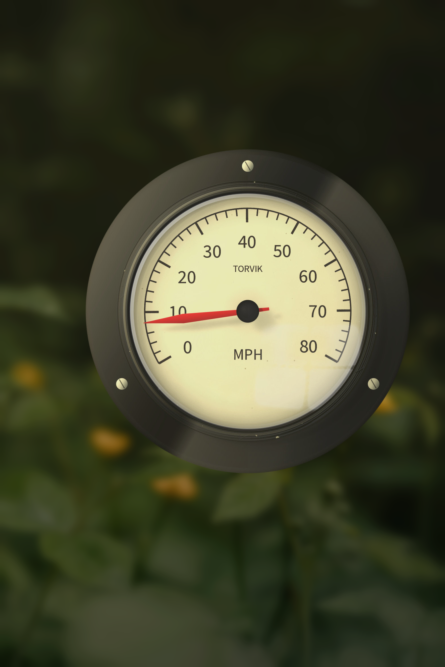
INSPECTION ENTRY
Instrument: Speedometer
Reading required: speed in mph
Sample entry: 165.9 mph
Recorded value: 8 mph
